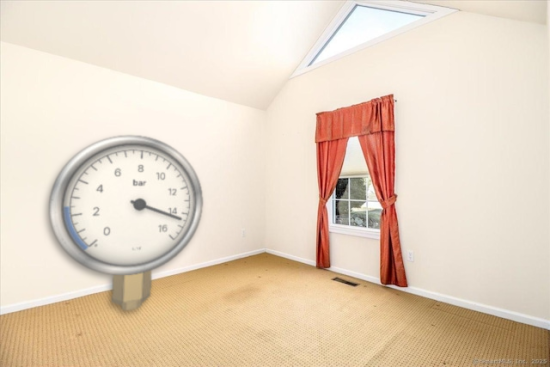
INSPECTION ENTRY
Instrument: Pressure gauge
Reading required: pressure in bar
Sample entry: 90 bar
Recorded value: 14.5 bar
